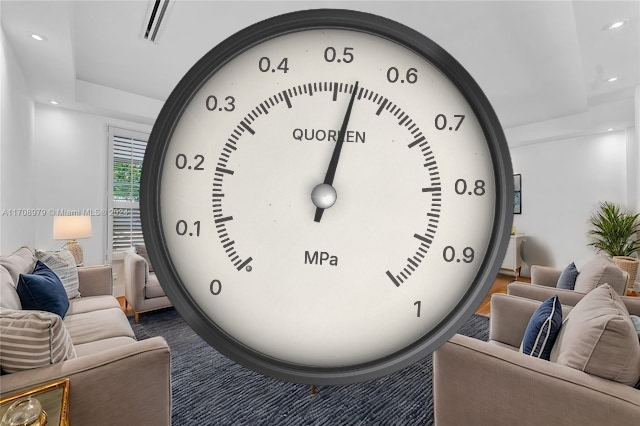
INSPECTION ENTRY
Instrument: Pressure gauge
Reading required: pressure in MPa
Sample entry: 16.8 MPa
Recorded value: 0.54 MPa
